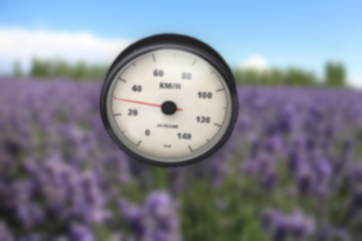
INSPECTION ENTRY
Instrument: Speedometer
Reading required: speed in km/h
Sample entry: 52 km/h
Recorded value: 30 km/h
